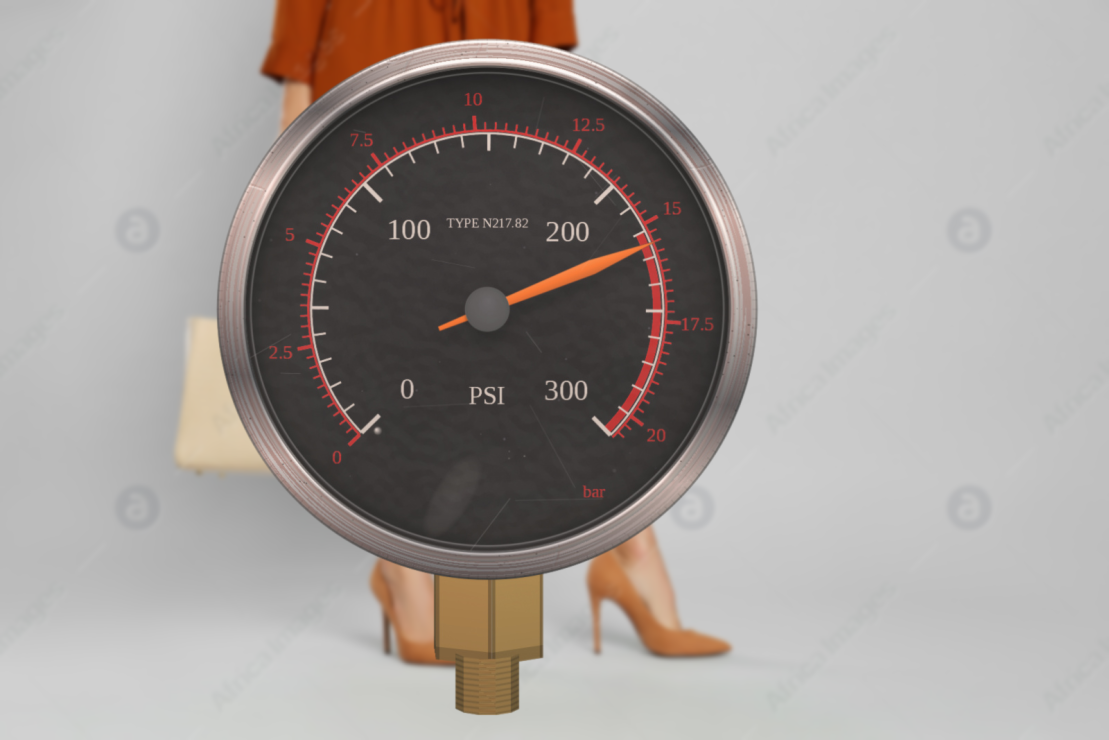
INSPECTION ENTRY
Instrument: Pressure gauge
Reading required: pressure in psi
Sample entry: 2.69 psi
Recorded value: 225 psi
